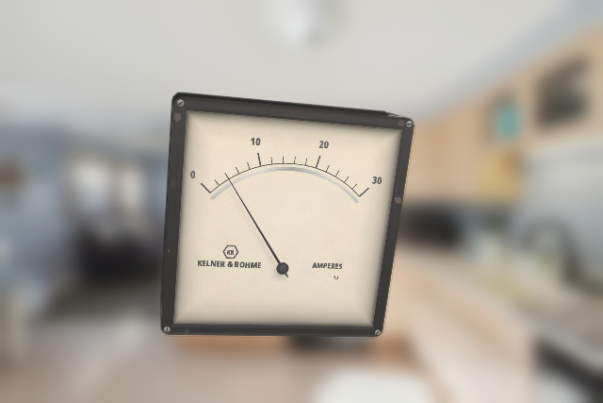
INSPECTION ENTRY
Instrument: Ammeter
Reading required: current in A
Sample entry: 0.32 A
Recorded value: 4 A
